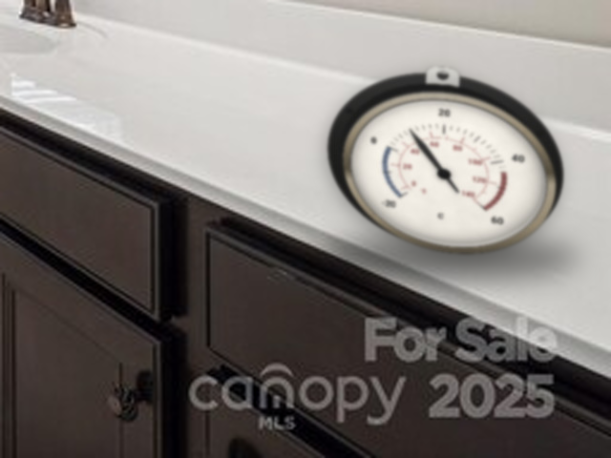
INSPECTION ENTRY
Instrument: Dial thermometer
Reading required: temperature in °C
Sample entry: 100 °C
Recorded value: 10 °C
